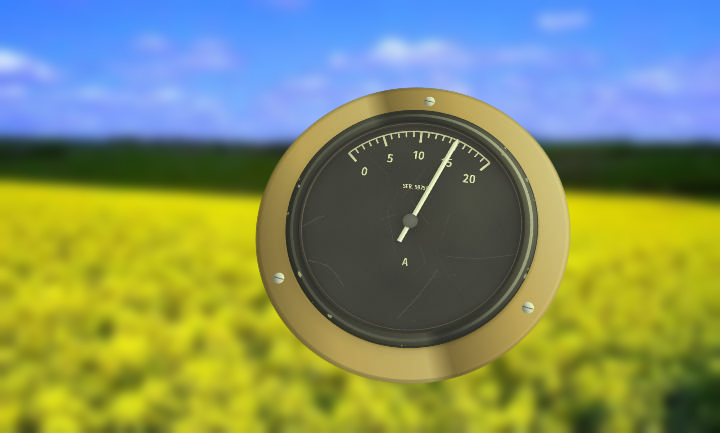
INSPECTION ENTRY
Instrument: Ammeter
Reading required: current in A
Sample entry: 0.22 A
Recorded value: 15 A
